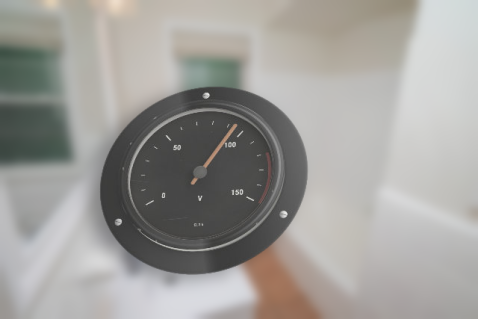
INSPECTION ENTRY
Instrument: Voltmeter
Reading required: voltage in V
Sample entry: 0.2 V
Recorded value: 95 V
